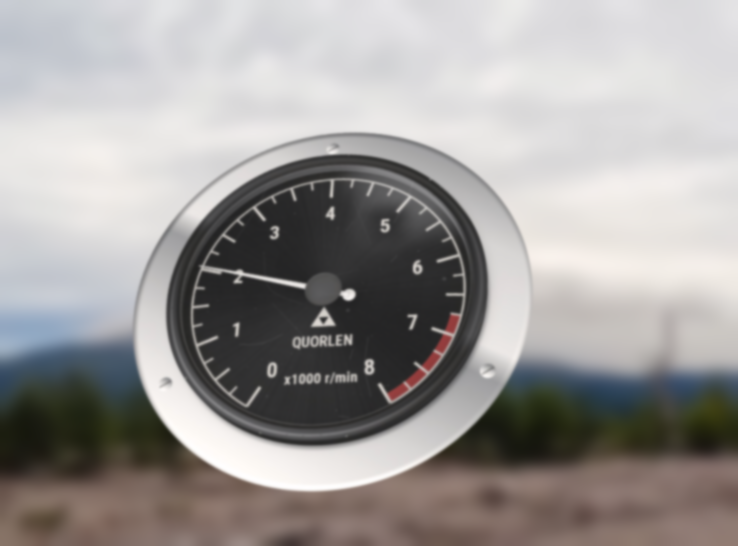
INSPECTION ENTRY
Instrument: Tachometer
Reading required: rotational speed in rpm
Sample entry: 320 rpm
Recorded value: 2000 rpm
